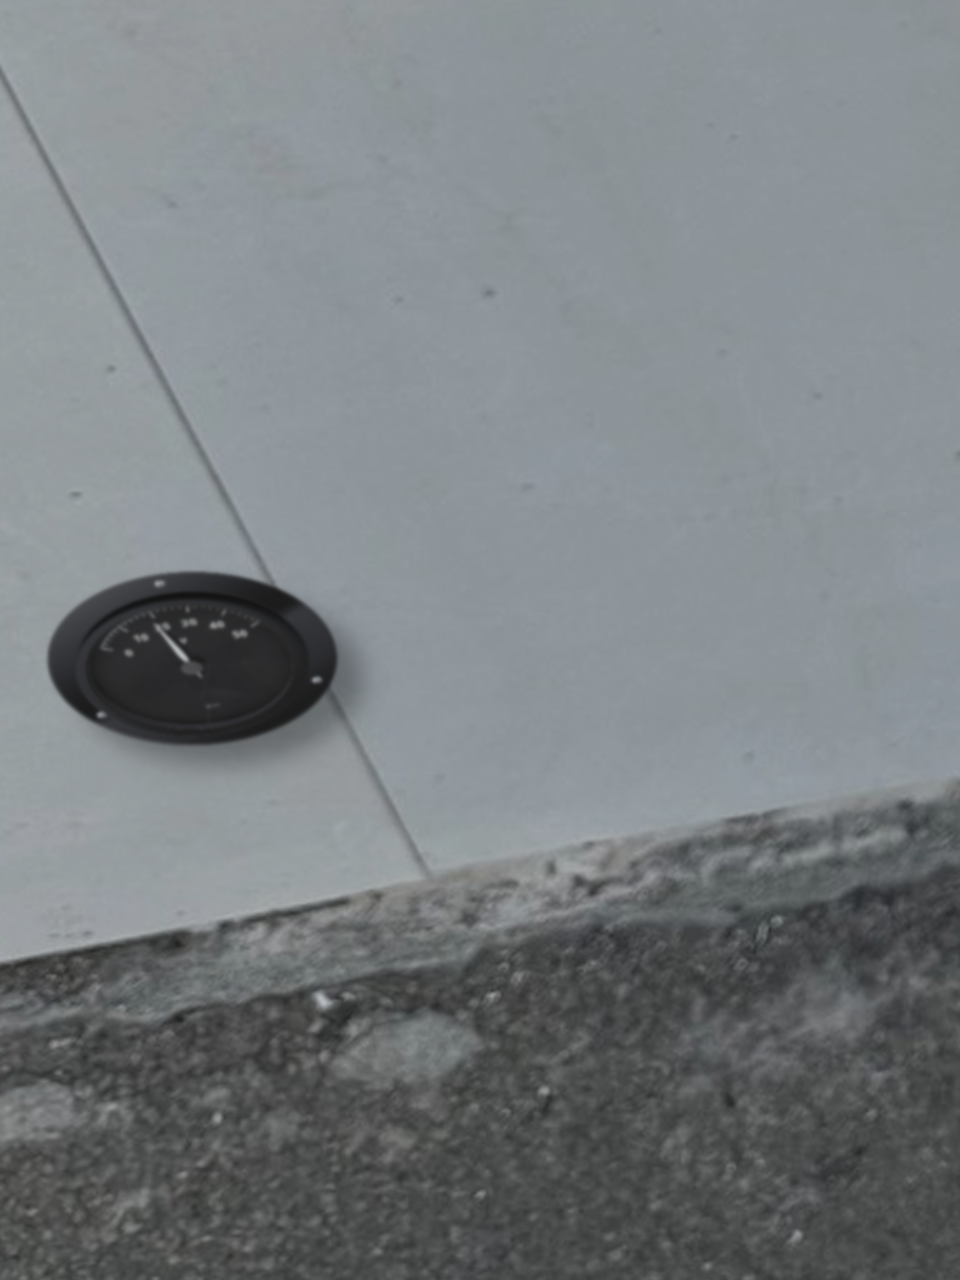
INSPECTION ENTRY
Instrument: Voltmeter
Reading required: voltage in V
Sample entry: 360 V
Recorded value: 20 V
